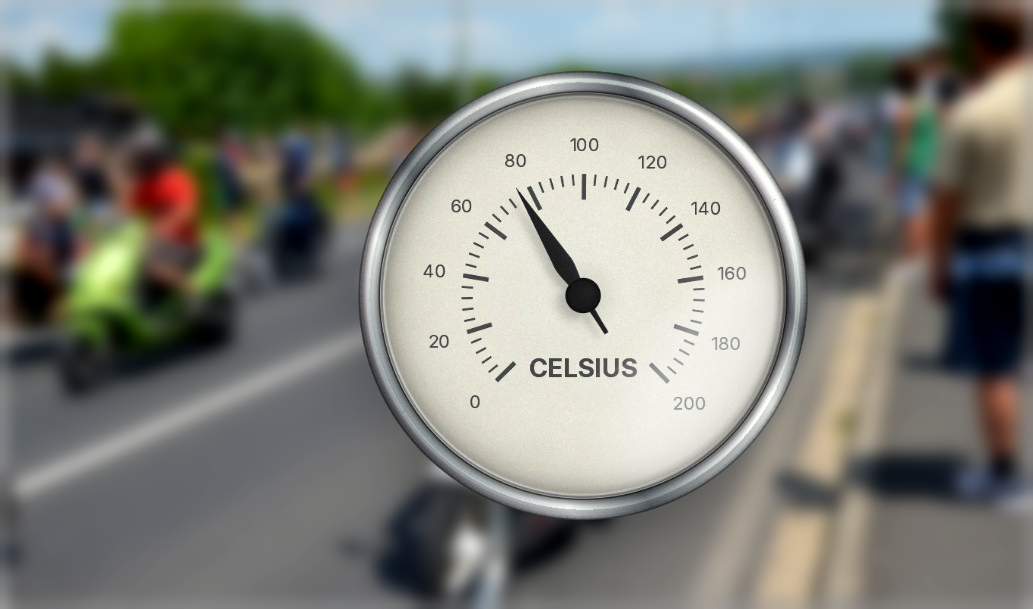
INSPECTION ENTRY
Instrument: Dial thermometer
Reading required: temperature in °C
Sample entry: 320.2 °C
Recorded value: 76 °C
